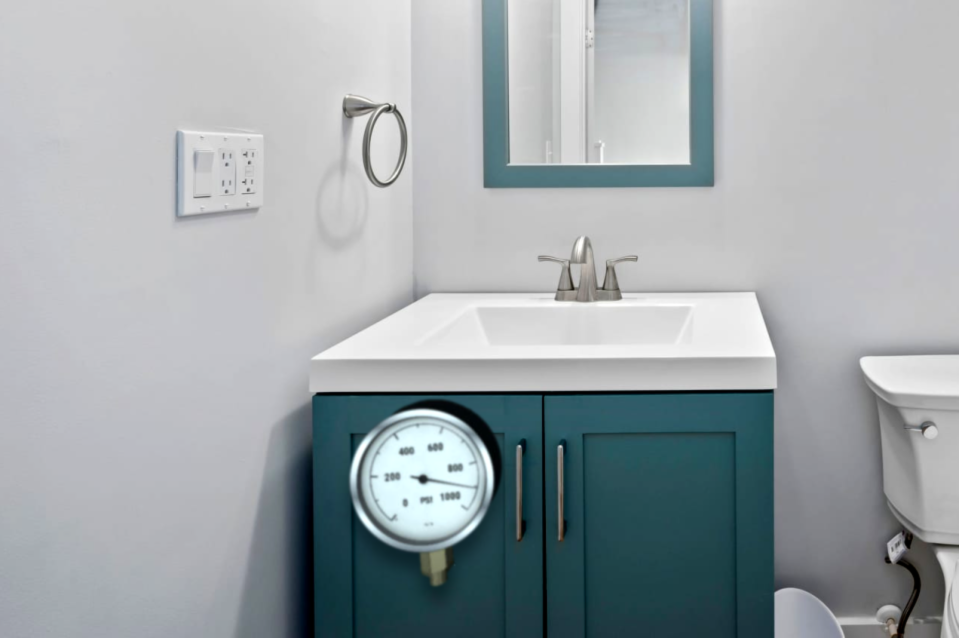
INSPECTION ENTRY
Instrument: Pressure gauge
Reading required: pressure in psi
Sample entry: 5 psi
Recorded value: 900 psi
